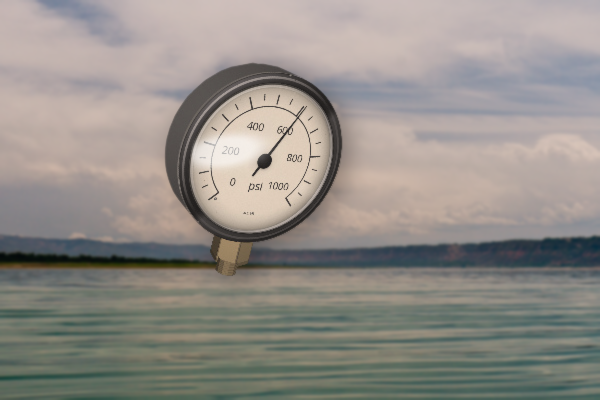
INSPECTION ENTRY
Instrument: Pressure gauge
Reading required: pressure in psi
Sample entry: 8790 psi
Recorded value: 600 psi
